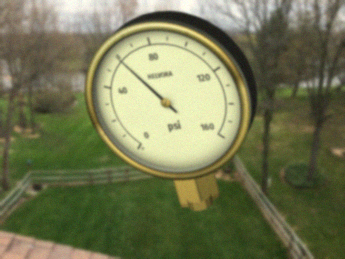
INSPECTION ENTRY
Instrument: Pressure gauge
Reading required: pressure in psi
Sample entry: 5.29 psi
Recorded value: 60 psi
